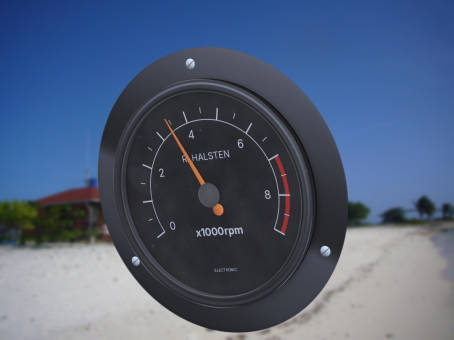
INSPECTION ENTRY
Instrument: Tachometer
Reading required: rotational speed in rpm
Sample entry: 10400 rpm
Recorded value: 3500 rpm
